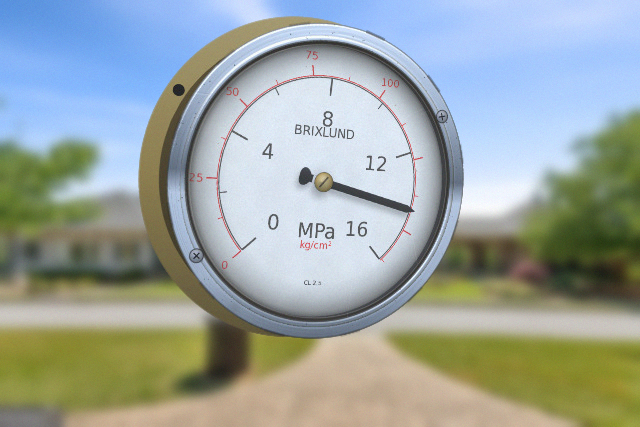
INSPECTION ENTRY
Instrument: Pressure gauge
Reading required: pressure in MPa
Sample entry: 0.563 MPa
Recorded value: 14 MPa
